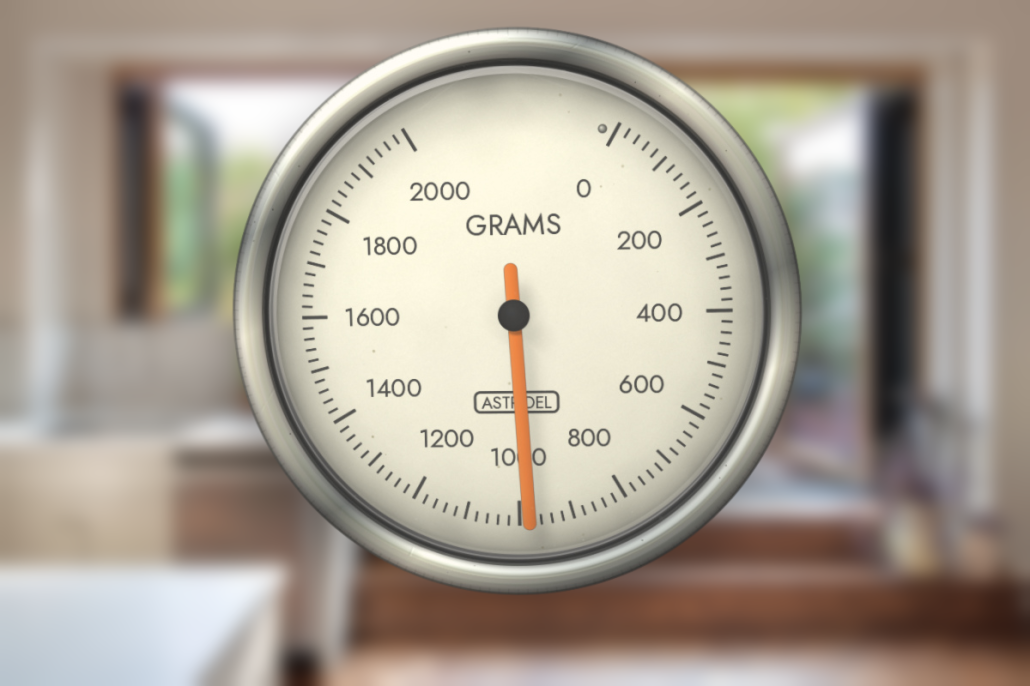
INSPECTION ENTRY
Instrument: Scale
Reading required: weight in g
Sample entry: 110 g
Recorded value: 980 g
